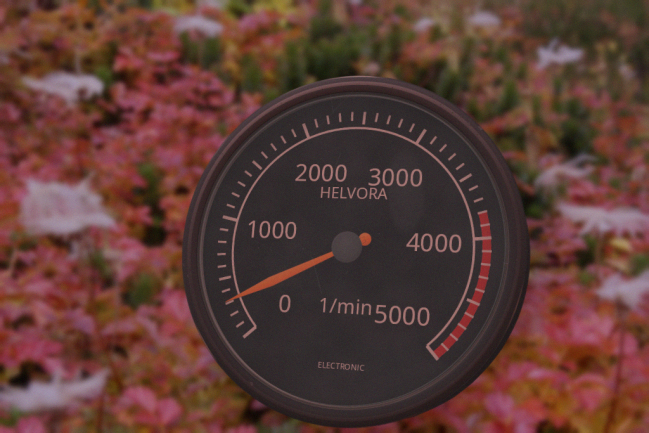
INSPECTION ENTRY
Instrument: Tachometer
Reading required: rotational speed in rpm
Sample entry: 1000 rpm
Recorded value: 300 rpm
